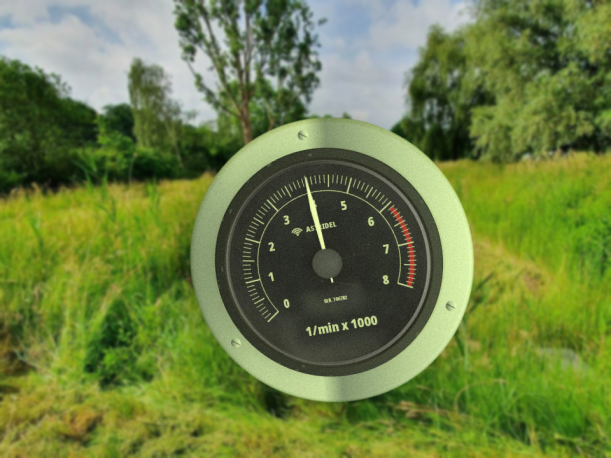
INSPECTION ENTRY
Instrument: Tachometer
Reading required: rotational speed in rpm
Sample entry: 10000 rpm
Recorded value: 4000 rpm
